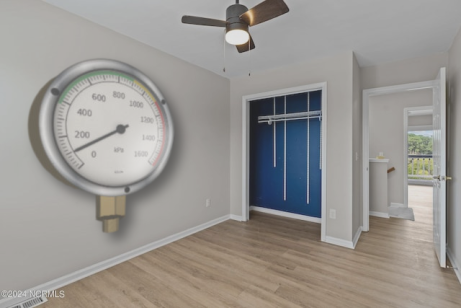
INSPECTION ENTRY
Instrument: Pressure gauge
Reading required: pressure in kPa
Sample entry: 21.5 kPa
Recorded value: 100 kPa
